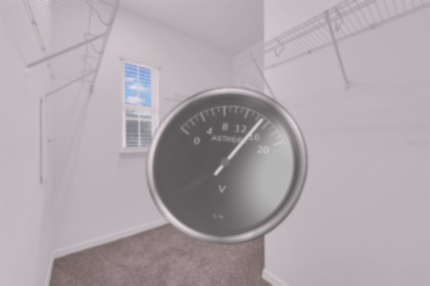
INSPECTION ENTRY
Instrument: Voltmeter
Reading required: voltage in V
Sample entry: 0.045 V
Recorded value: 15 V
